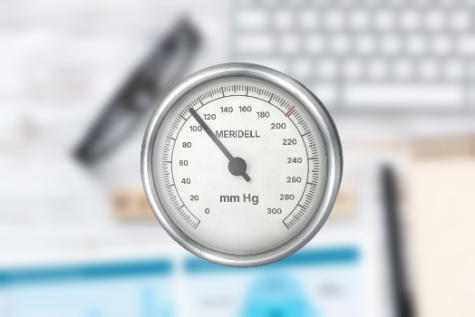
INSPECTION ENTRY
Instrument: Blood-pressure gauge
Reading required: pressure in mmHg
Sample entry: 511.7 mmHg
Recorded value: 110 mmHg
